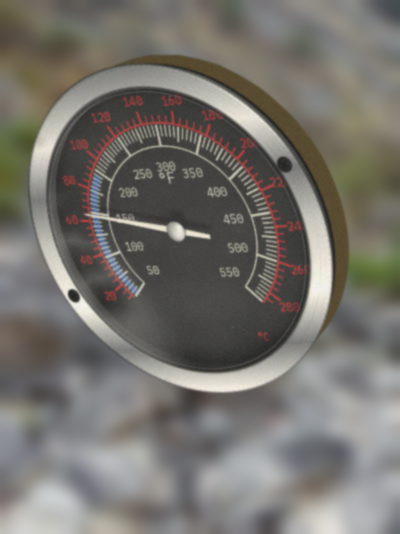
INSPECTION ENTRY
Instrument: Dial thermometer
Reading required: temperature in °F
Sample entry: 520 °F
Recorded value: 150 °F
